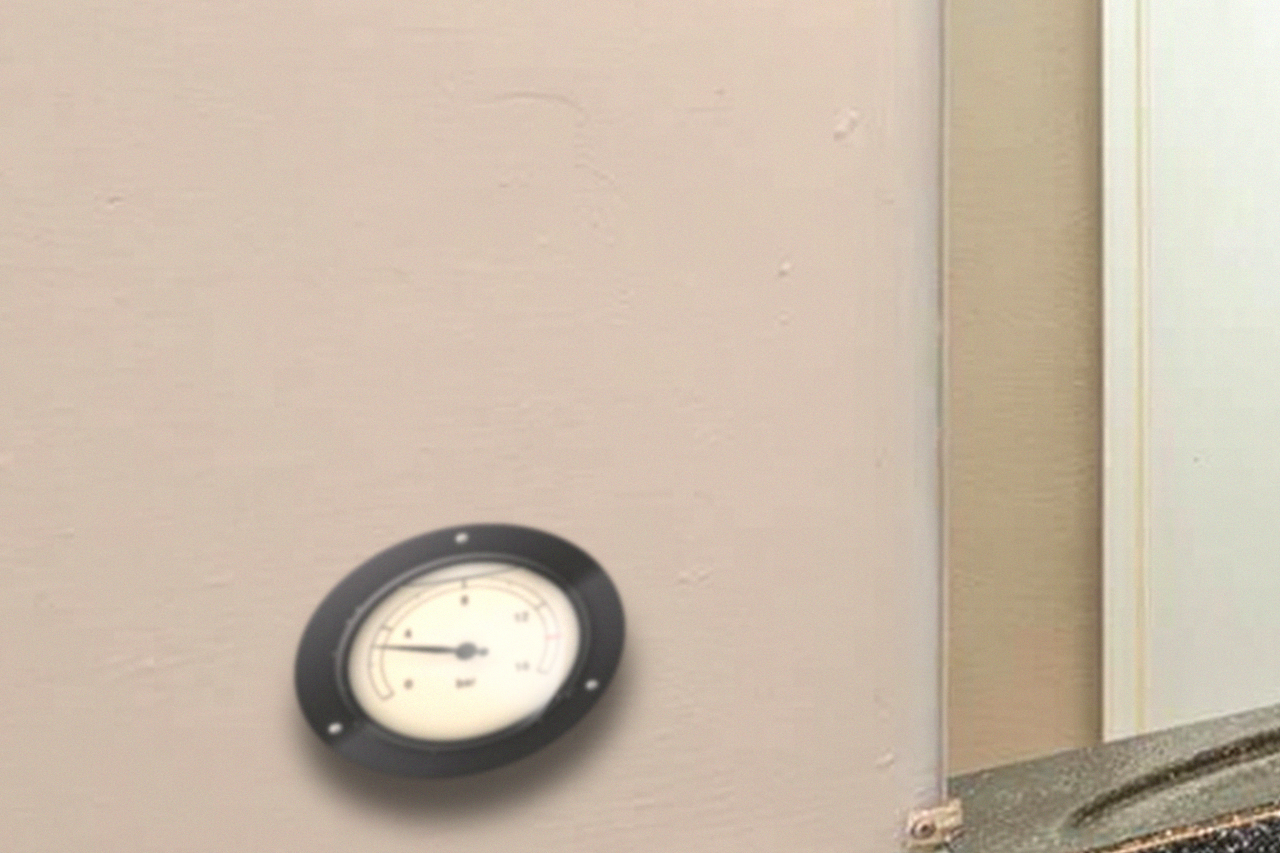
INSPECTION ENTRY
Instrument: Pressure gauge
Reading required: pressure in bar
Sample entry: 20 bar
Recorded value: 3 bar
